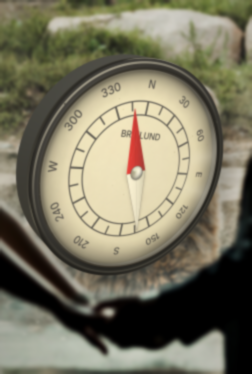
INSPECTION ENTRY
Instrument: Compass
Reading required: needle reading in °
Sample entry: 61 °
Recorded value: 345 °
